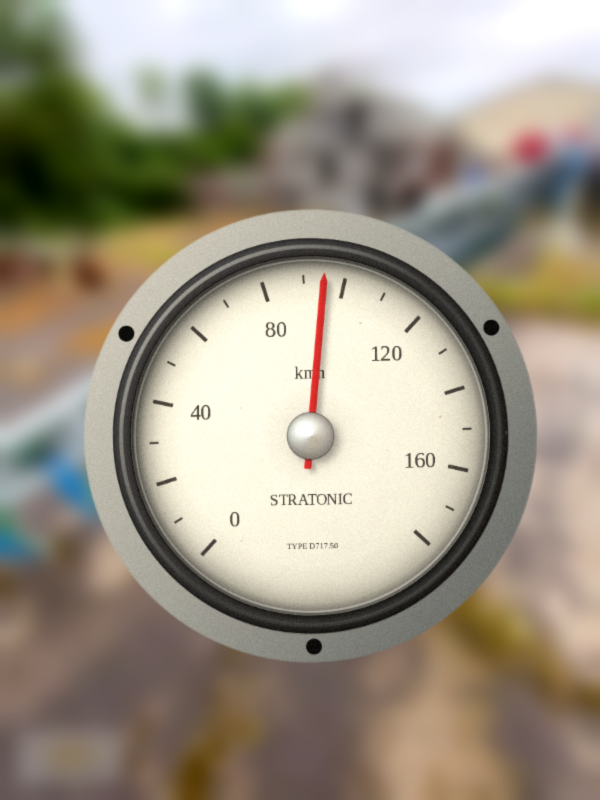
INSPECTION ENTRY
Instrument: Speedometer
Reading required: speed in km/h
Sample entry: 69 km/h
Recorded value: 95 km/h
